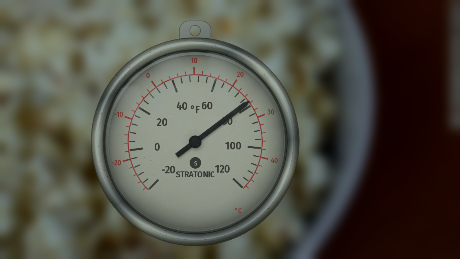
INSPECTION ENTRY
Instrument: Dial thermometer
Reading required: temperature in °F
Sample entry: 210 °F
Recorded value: 78 °F
